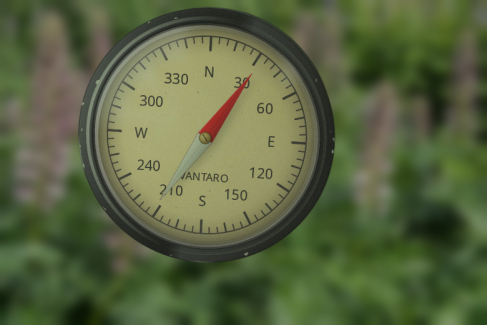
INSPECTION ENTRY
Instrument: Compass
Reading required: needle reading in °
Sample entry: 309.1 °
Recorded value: 32.5 °
